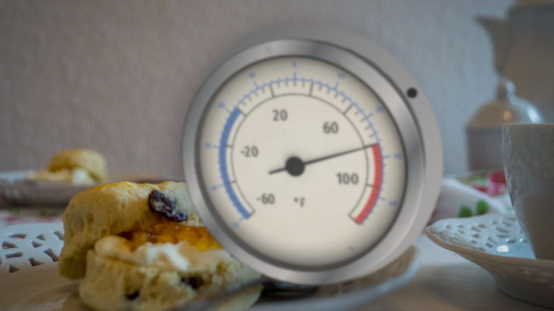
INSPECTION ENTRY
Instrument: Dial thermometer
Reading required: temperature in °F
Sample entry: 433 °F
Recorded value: 80 °F
